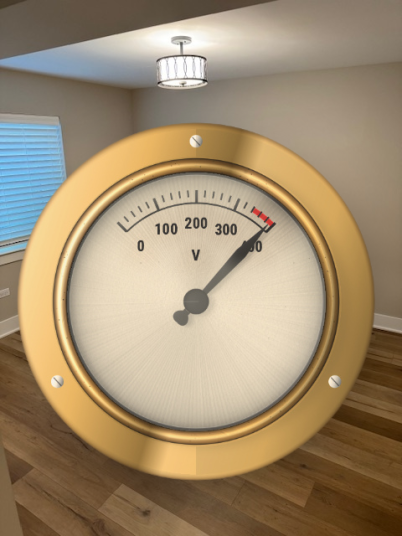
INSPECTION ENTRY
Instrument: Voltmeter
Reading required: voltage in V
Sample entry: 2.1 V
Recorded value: 390 V
